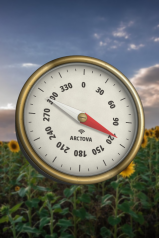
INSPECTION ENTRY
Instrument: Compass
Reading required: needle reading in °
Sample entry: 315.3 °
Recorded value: 115 °
